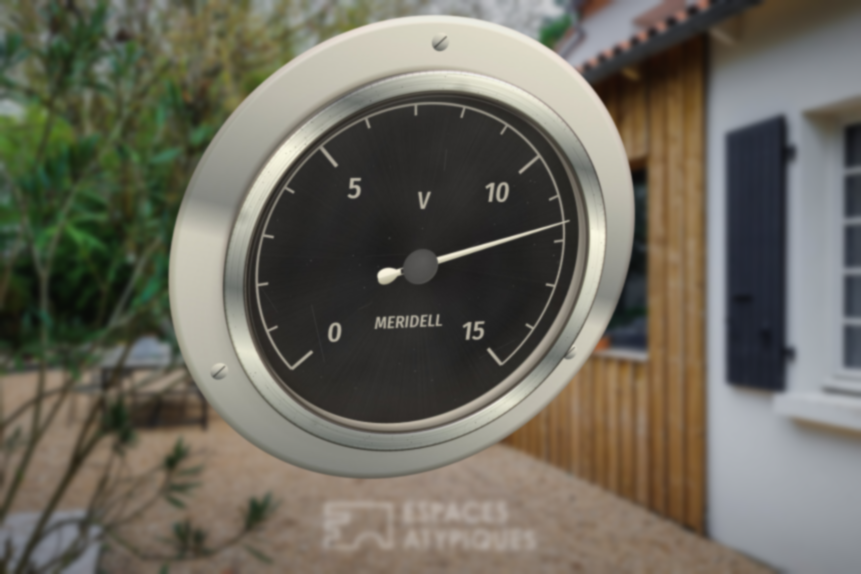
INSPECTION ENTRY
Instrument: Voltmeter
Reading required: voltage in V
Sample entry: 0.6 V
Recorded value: 11.5 V
